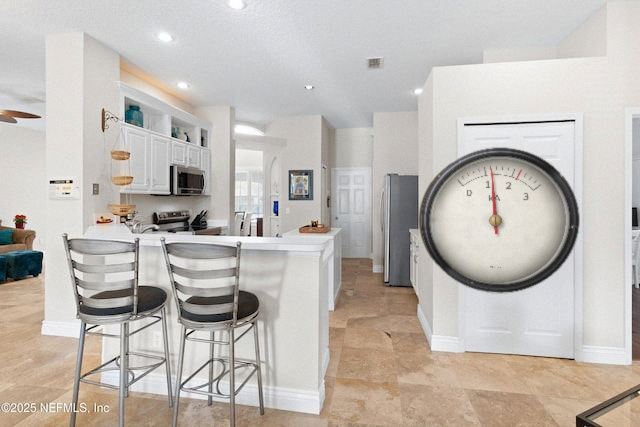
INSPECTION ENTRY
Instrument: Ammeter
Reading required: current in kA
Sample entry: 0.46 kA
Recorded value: 1.2 kA
